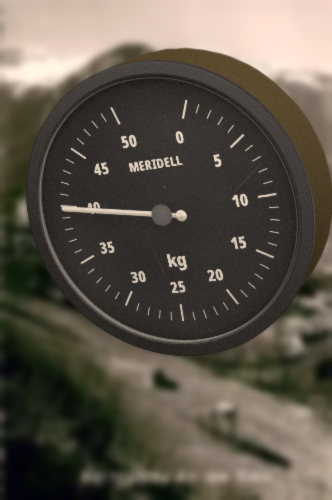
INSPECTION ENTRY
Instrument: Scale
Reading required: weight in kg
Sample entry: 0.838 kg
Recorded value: 40 kg
